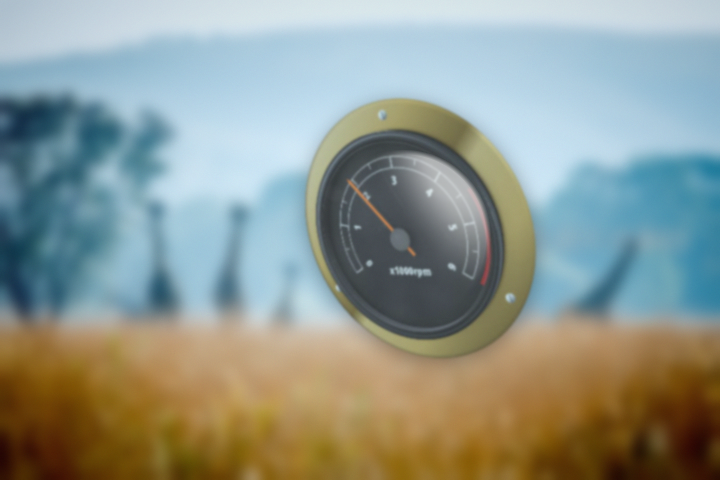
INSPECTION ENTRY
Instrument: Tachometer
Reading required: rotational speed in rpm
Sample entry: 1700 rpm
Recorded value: 2000 rpm
